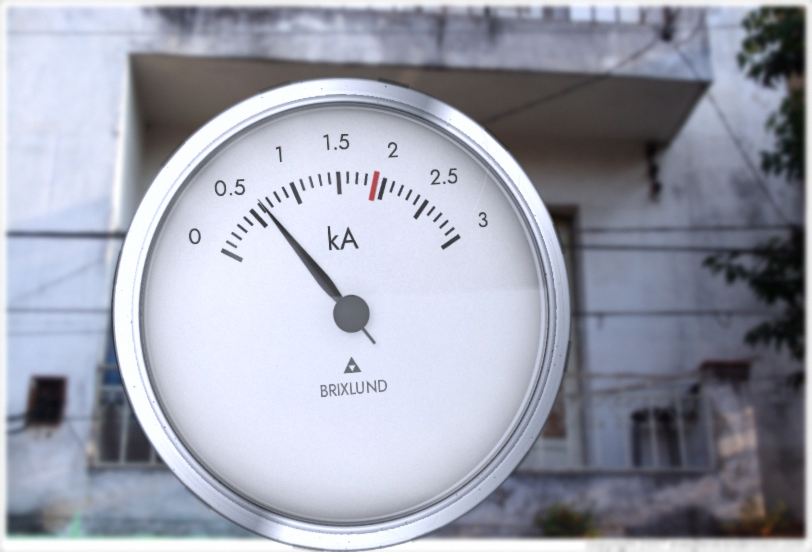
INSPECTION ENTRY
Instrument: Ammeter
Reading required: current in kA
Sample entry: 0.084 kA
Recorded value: 0.6 kA
